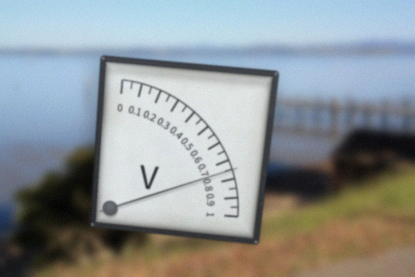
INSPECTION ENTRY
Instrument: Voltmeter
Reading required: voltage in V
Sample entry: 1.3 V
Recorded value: 0.75 V
